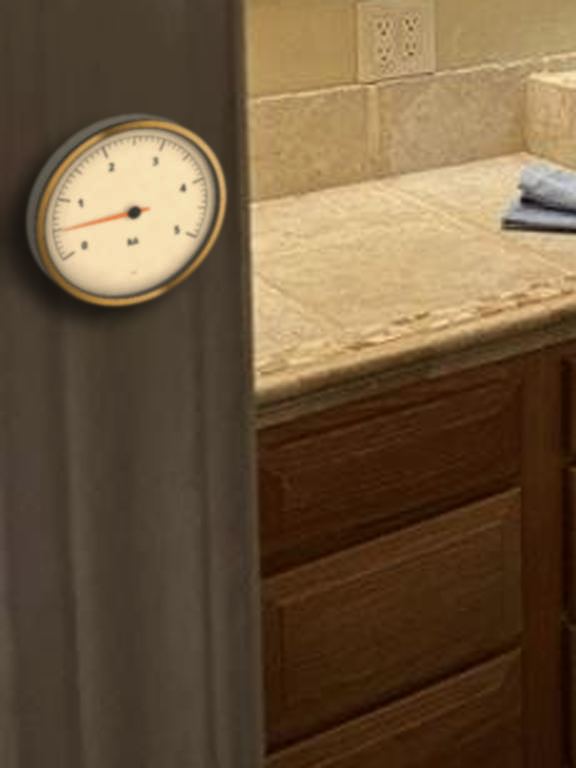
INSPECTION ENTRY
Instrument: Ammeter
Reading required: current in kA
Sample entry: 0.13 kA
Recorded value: 0.5 kA
